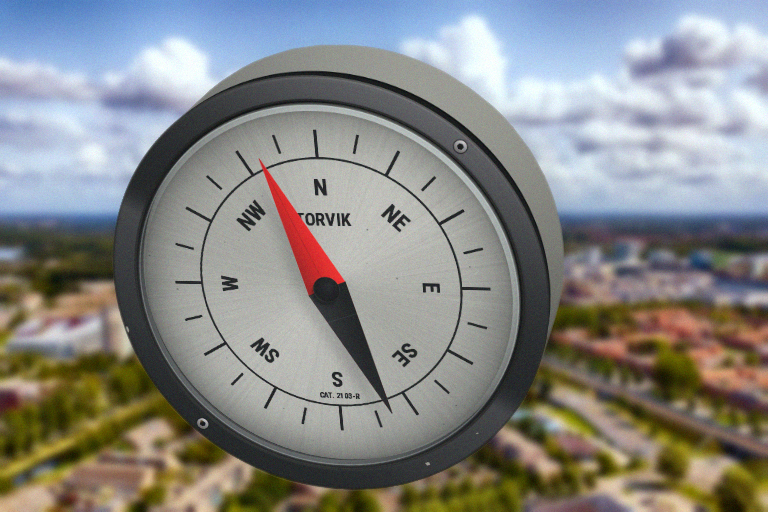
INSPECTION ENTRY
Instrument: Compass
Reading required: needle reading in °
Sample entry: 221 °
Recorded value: 337.5 °
